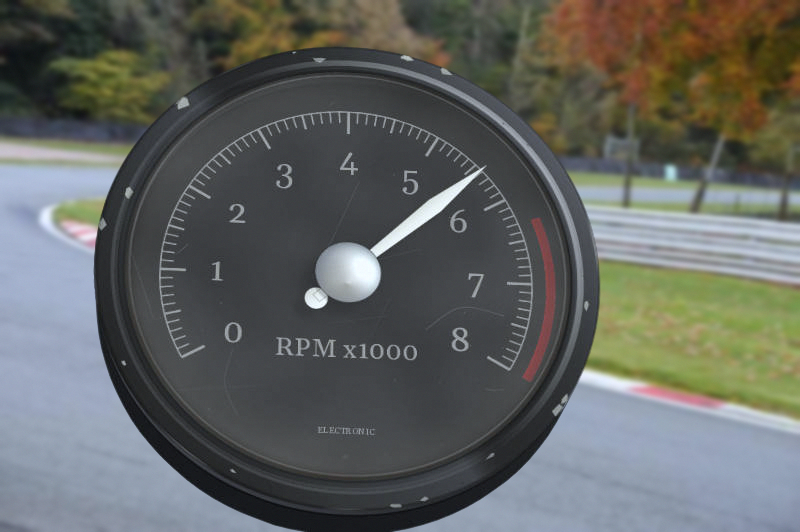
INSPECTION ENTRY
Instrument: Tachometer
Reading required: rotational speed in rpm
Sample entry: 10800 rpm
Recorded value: 5600 rpm
